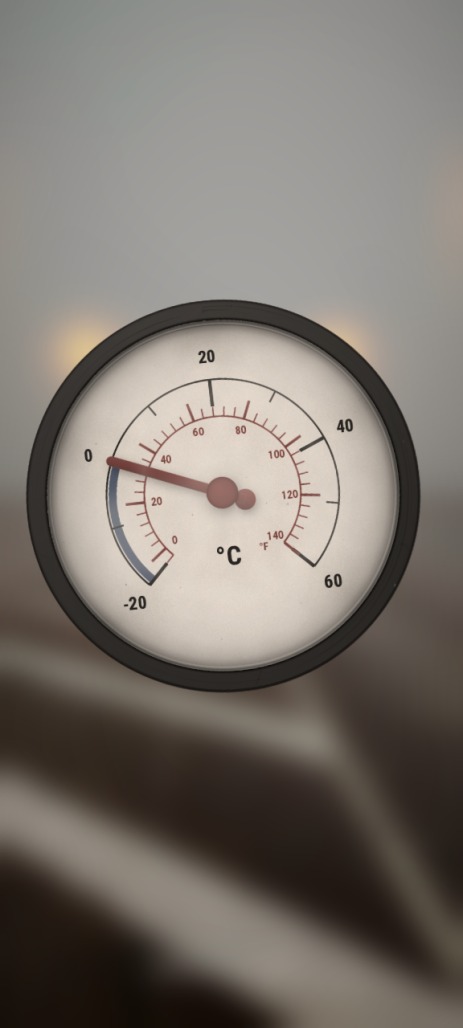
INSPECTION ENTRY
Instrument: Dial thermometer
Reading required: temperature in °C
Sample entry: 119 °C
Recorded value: 0 °C
